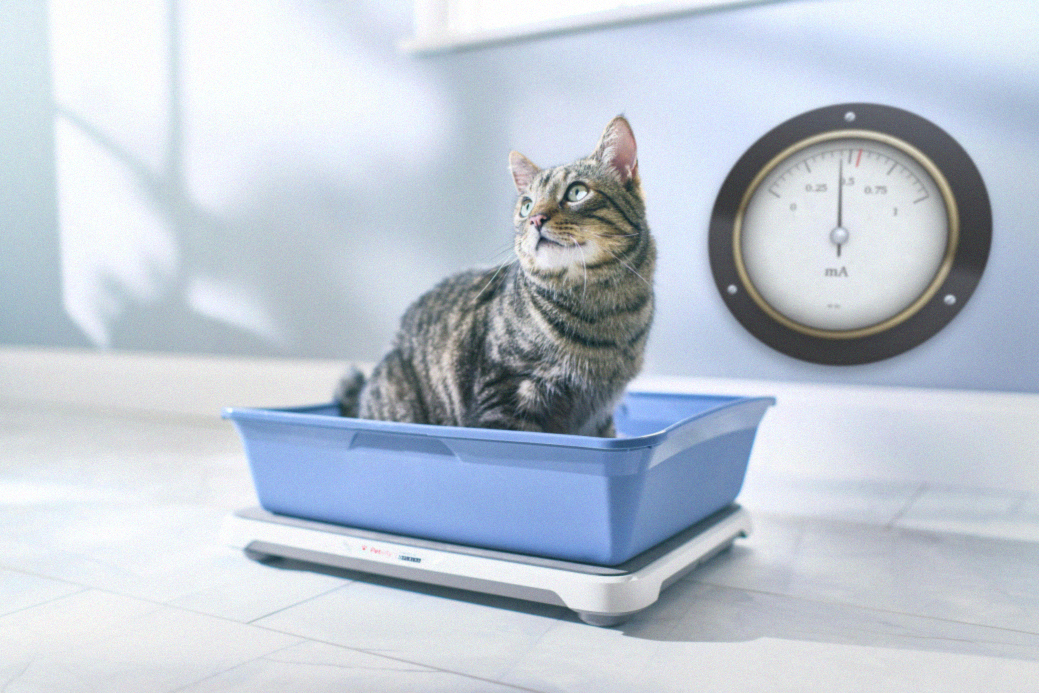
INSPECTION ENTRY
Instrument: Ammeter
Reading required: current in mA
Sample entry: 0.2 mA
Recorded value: 0.45 mA
